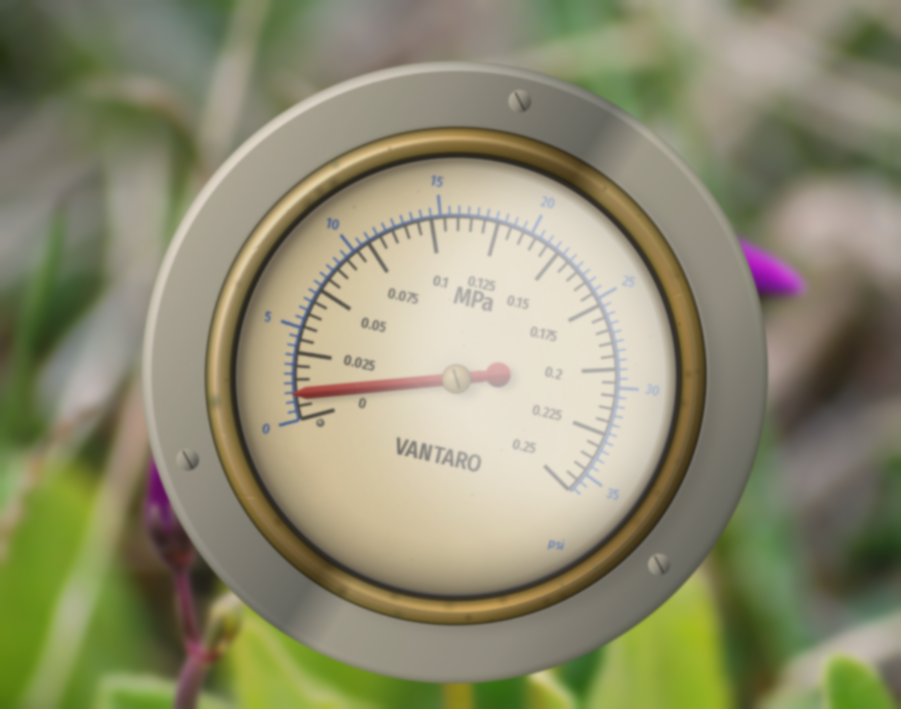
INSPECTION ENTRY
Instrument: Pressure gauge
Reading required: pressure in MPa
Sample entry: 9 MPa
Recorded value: 0.01 MPa
